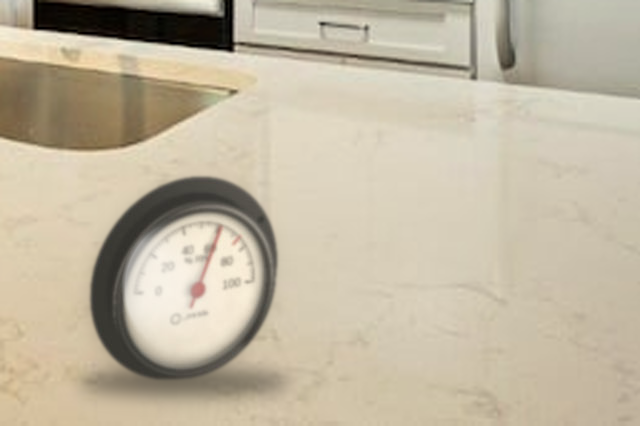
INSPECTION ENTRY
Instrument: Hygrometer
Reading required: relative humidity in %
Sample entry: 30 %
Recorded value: 60 %
